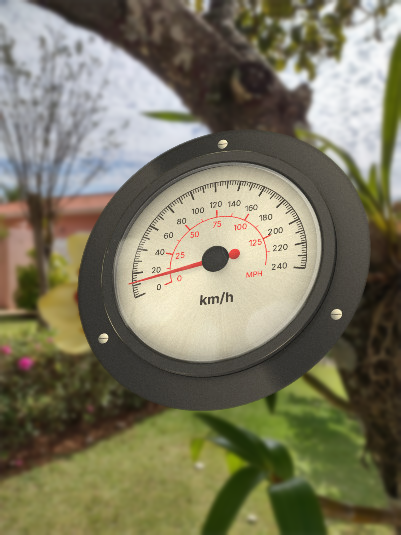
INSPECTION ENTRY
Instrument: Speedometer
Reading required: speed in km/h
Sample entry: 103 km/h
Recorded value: 10 km/h
